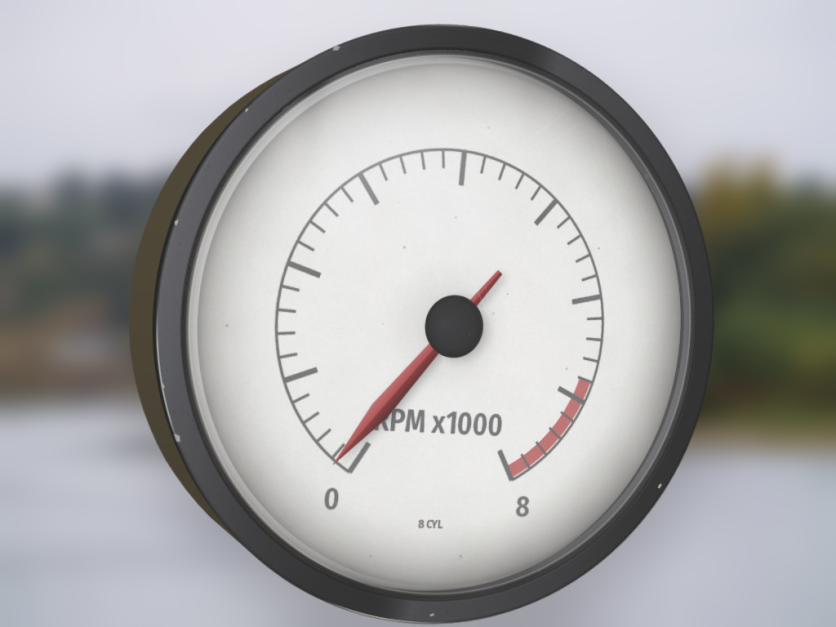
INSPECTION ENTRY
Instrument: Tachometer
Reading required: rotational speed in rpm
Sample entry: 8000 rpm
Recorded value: 200 rpm
